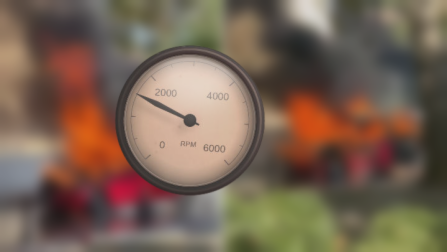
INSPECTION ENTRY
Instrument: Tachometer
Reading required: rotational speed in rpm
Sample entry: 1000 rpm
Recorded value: 1500 rpm
